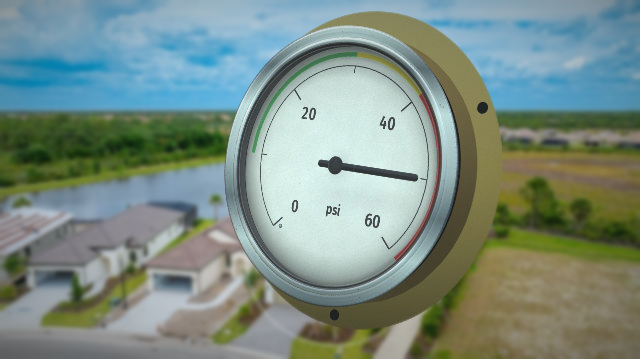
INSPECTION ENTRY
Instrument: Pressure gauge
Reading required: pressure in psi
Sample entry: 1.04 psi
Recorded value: 50 psi
